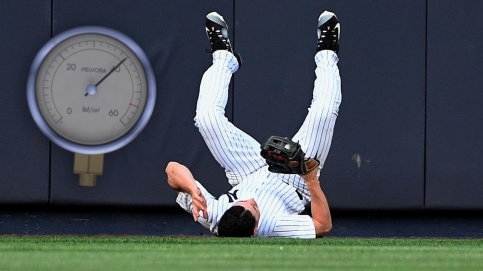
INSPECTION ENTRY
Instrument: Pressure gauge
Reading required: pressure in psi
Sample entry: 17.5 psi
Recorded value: 40 psi
